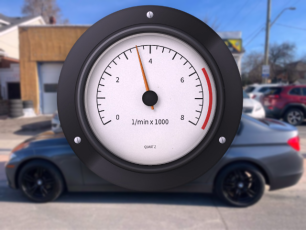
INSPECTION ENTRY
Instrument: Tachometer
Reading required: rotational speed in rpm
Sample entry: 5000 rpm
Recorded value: 3500 rpm
